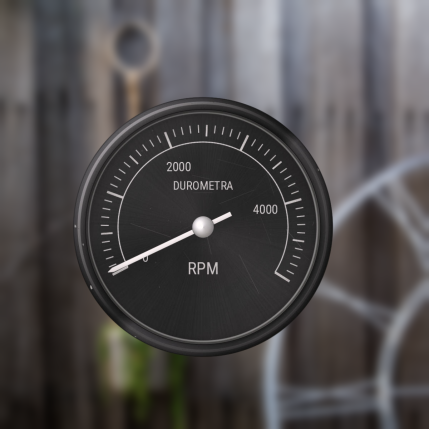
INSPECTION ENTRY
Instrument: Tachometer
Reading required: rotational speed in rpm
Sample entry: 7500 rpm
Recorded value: 50 rpm
